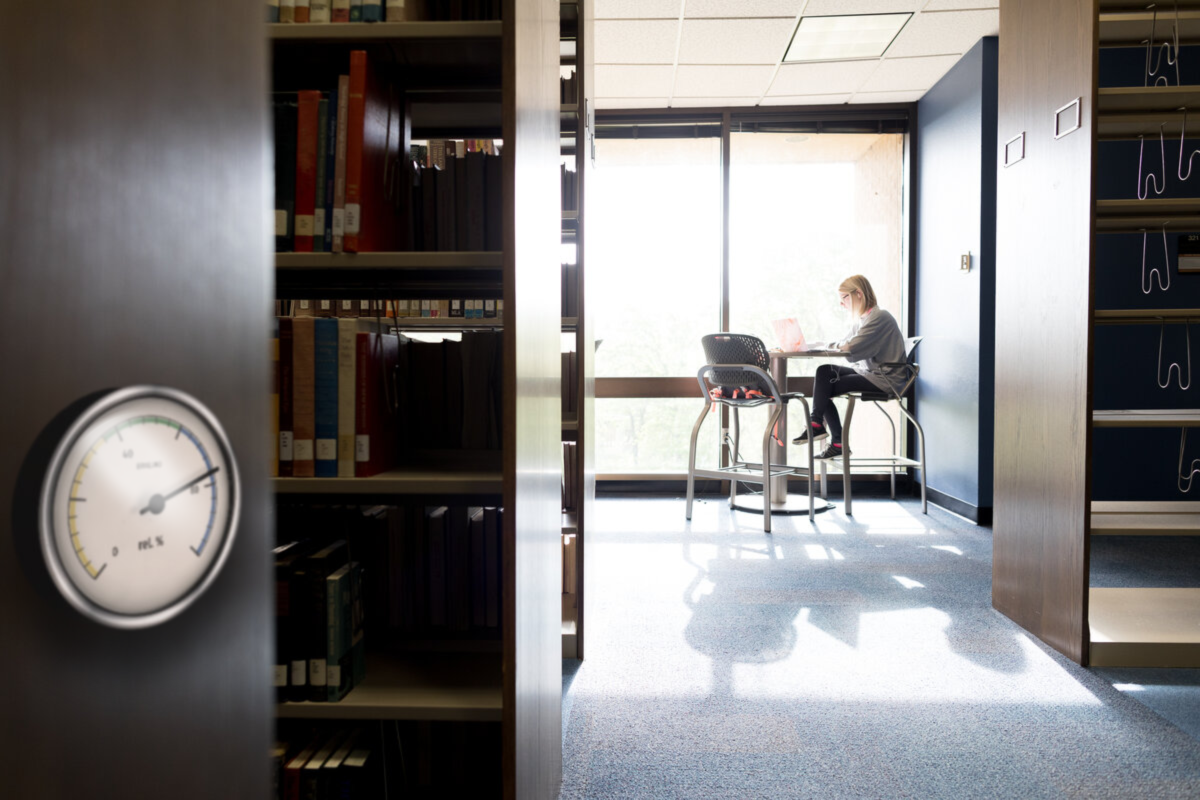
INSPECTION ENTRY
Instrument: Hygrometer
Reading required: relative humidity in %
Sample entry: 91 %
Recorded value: 76 %
